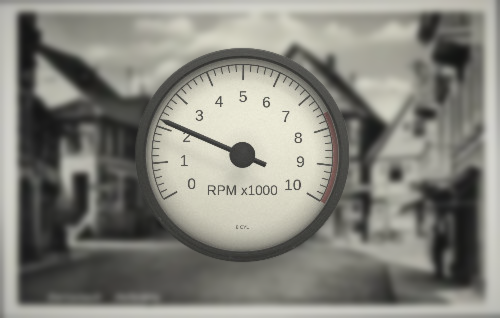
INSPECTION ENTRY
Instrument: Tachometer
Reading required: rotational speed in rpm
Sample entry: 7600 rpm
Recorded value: 2200 rpm
